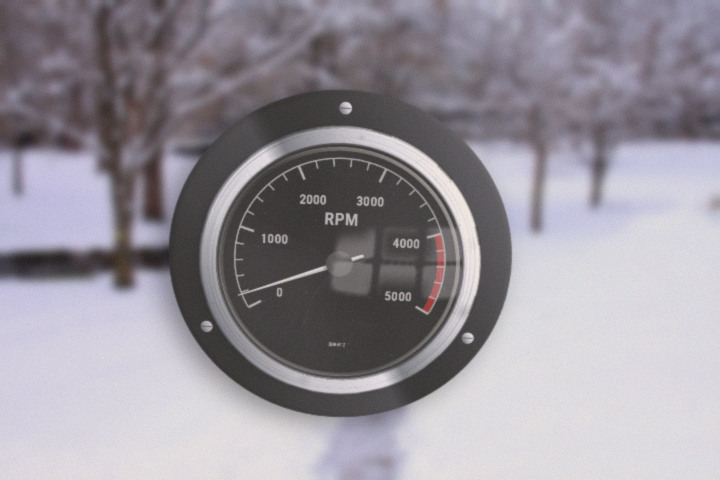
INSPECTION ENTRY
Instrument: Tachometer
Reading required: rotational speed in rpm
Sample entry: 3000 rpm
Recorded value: 200 rpm
